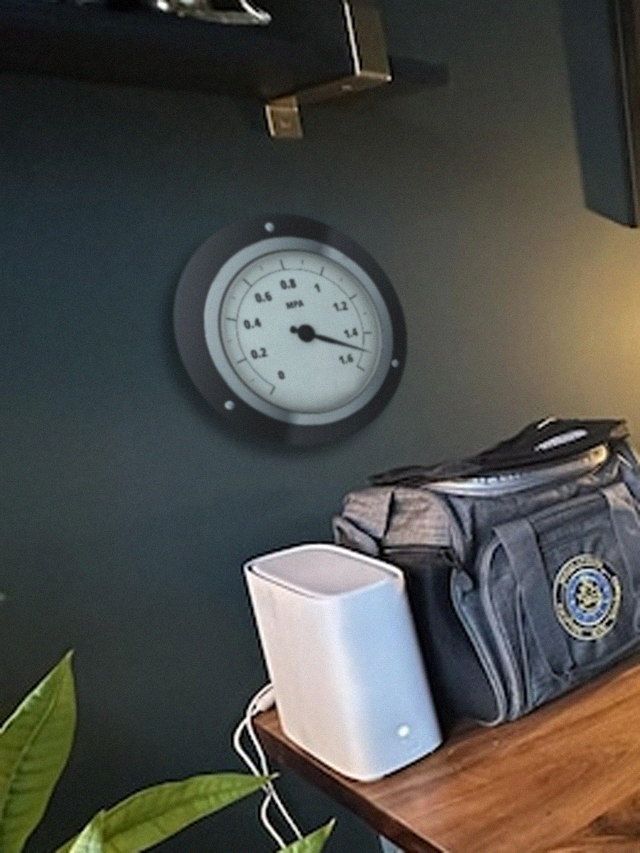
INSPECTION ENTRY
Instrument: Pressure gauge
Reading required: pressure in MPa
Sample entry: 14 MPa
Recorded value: 1.5 MPa
